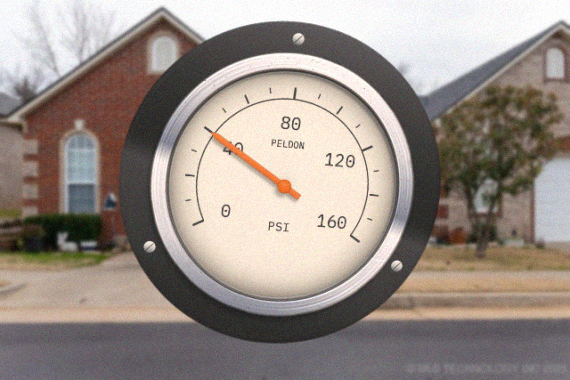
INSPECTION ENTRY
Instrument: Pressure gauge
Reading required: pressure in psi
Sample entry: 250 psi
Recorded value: 40 psi
